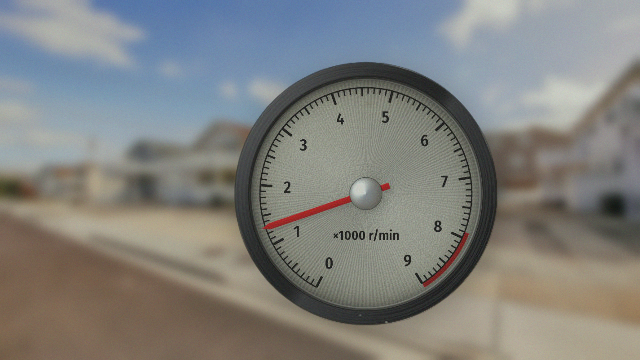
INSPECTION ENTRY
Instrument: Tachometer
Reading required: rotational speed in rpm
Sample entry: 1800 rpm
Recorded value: 1300 rpm
